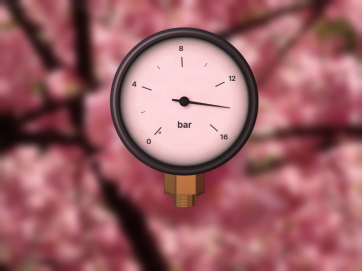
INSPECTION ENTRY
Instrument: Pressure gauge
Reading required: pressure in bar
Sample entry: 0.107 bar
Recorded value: 14 bar
